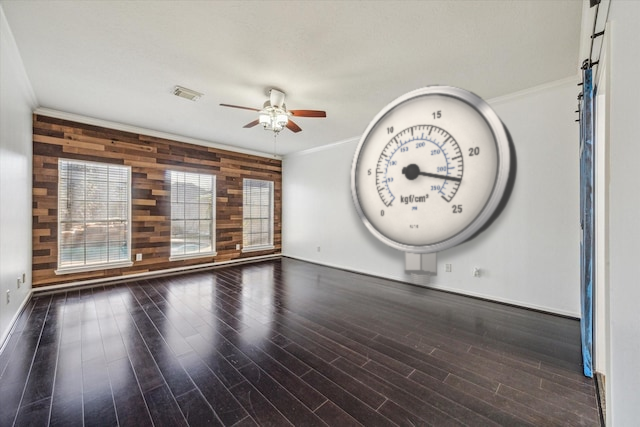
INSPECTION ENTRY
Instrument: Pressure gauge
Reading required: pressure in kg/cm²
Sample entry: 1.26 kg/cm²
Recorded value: 22.5 kg/cm²
